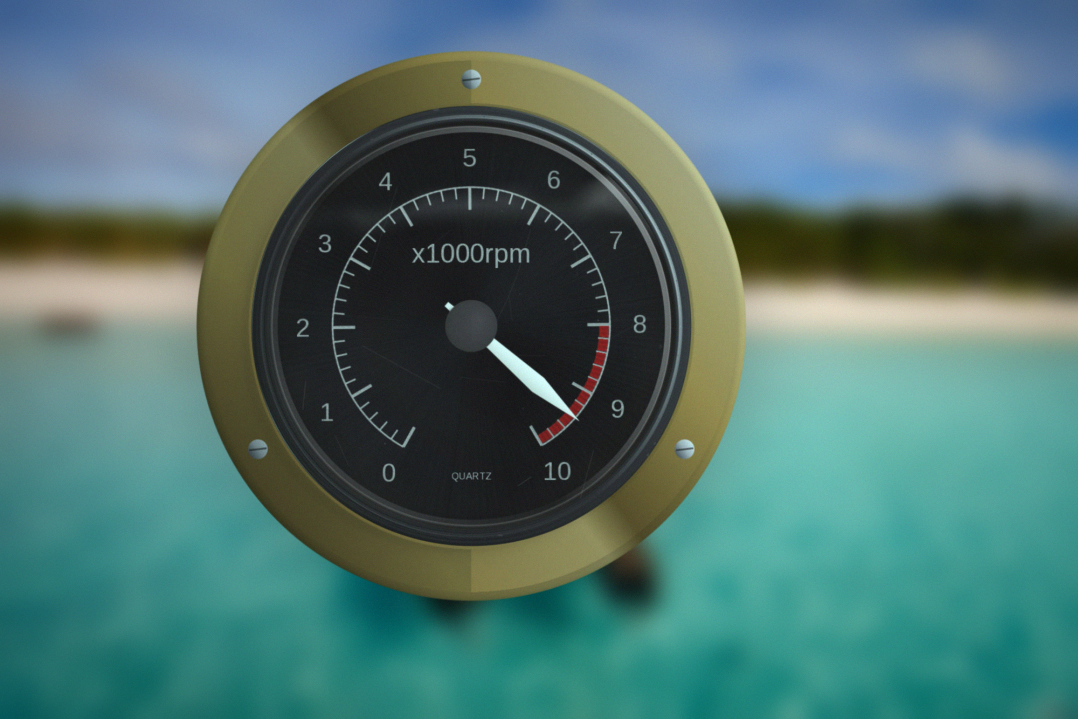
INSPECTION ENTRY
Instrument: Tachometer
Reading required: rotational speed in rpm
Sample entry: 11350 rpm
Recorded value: 9400 rpm
